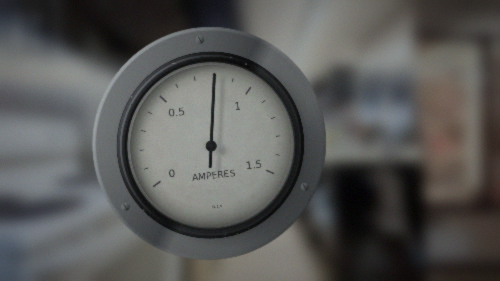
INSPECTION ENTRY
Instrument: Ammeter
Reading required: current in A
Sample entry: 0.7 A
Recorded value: 0.8 A
